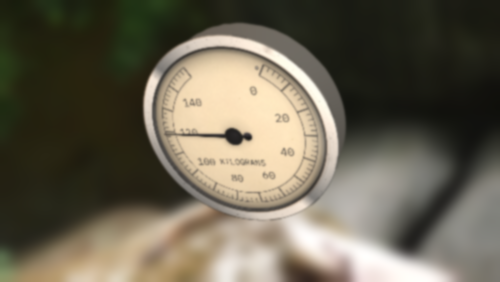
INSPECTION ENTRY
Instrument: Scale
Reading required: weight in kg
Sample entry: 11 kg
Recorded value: 120 kg
